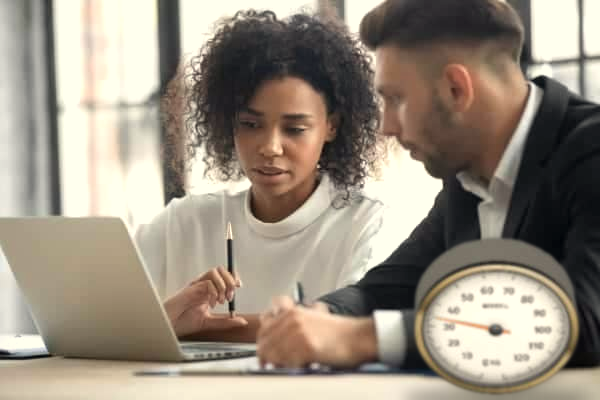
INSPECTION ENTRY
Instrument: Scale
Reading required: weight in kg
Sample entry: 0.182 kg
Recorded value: 35 kg
